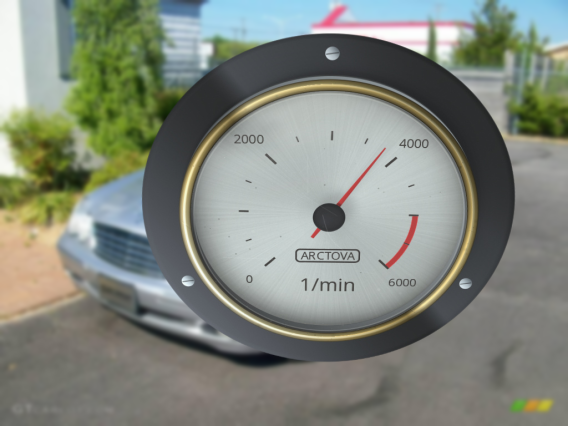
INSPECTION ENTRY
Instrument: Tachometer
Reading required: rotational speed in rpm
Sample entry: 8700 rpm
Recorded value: 3750 rpm
